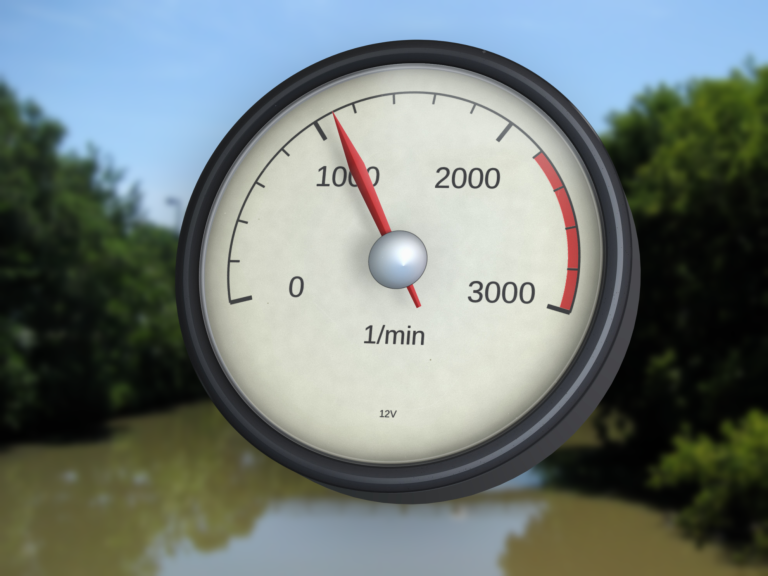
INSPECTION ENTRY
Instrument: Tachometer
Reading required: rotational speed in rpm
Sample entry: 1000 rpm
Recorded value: 1100 rpm
